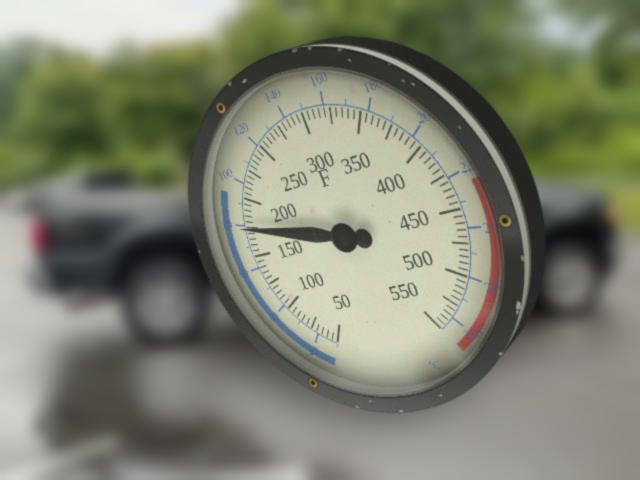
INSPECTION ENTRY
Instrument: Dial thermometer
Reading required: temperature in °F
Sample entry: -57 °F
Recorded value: 175 °F
